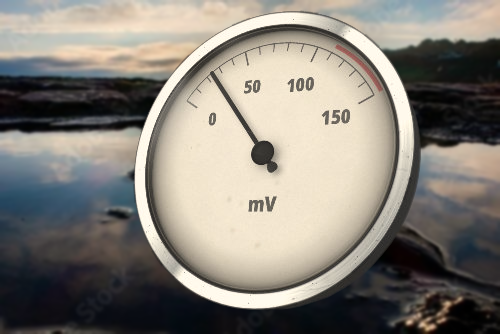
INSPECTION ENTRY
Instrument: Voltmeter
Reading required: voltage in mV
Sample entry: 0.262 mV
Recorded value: 25 mV
